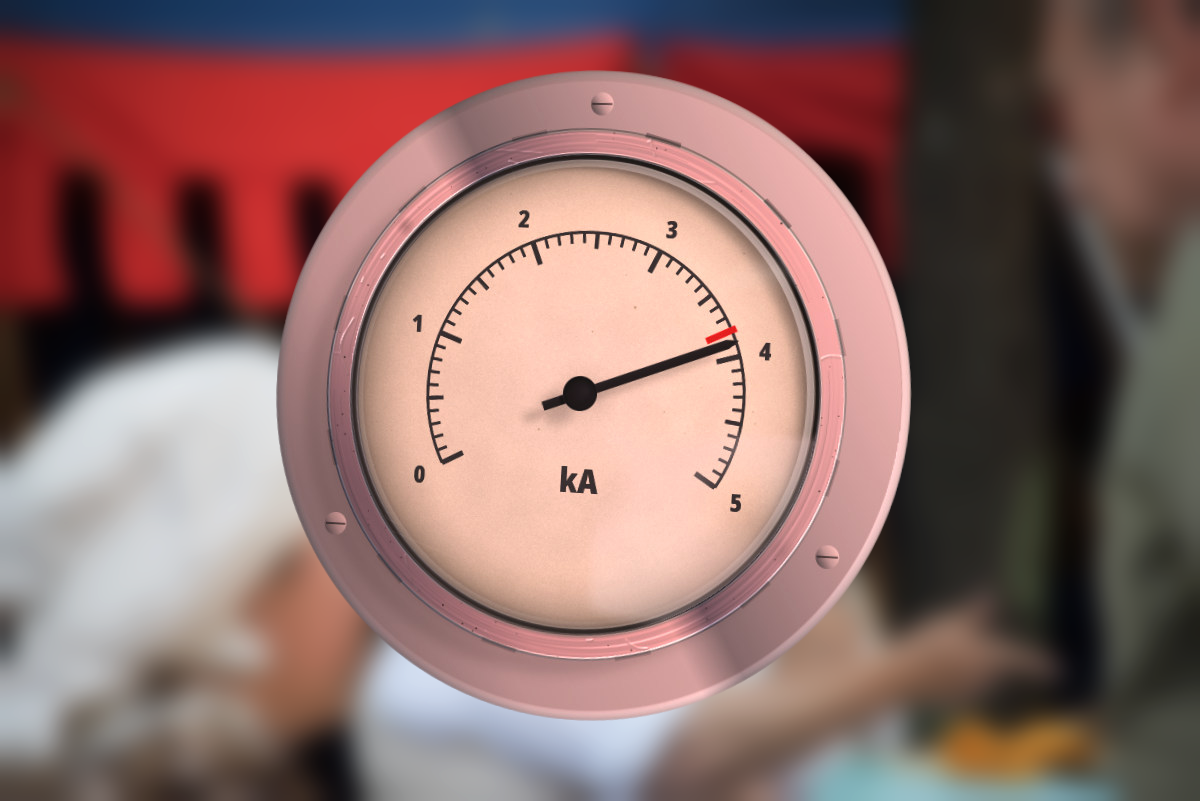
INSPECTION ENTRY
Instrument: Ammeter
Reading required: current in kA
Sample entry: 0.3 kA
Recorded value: 3.9 kA
